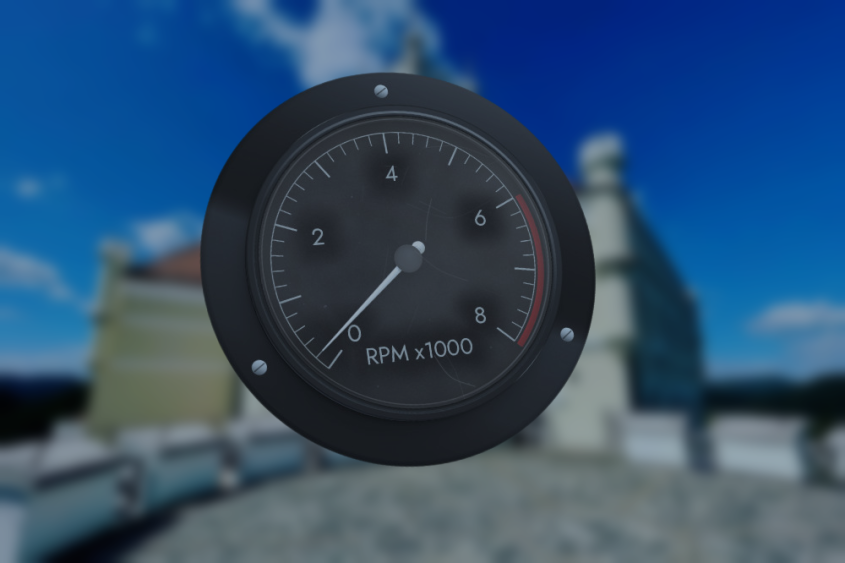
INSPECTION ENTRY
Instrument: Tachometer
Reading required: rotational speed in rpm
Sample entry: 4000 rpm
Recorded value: 200 rpm
